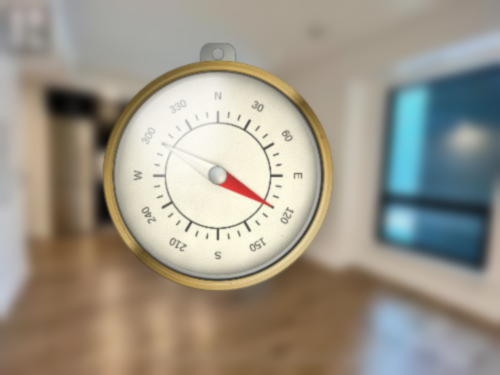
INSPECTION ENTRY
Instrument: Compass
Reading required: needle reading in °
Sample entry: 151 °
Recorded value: 120 °
